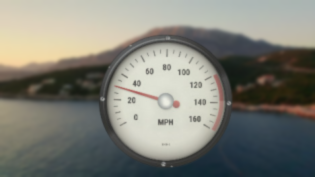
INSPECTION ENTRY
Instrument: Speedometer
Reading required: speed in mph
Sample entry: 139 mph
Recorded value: 30 mph
